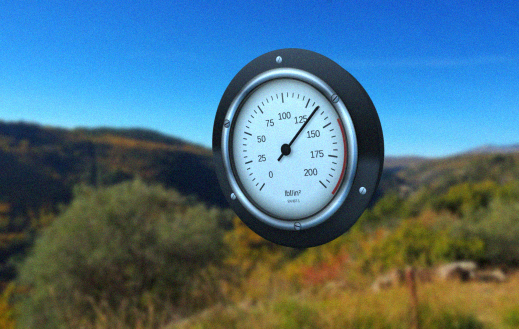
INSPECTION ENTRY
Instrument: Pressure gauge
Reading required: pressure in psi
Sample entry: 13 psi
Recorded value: 135 psi
